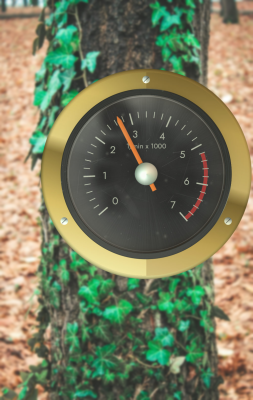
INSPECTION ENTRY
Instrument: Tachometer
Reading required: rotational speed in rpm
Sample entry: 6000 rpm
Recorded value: 2700 rpm
